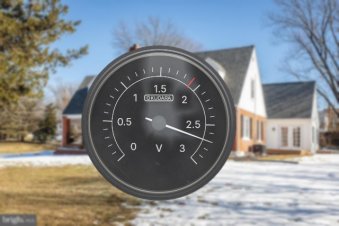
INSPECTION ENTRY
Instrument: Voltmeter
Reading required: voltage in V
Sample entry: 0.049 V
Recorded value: 2.7 V
